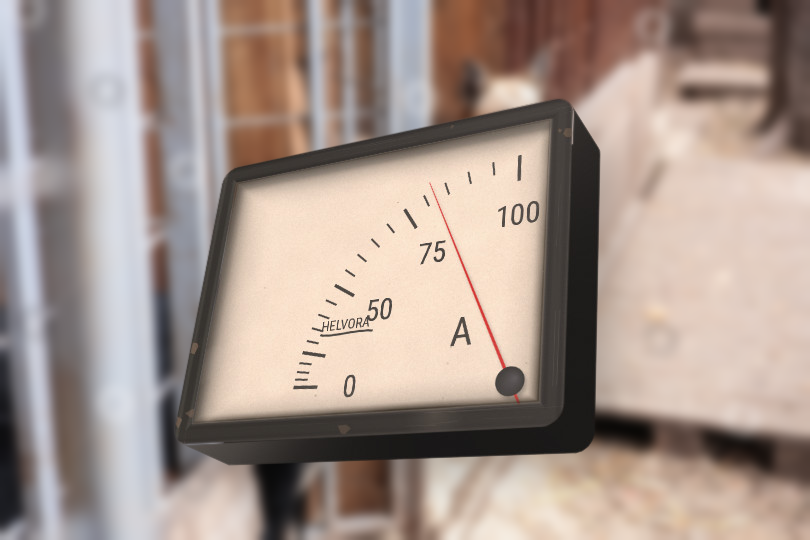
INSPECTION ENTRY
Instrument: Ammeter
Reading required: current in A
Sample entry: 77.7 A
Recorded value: 82.5 A
